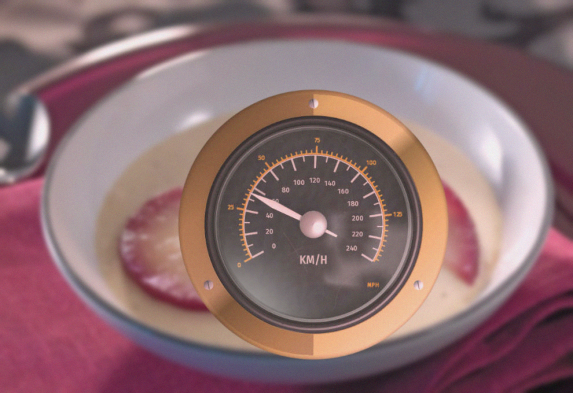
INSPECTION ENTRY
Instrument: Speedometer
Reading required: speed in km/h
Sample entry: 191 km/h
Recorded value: 55 km/h
